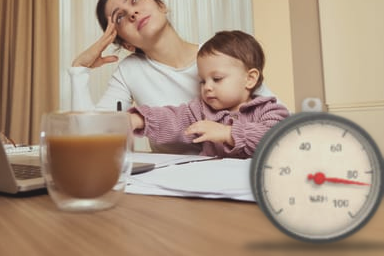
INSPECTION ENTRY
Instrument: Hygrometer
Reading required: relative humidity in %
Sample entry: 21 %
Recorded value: 85 %
